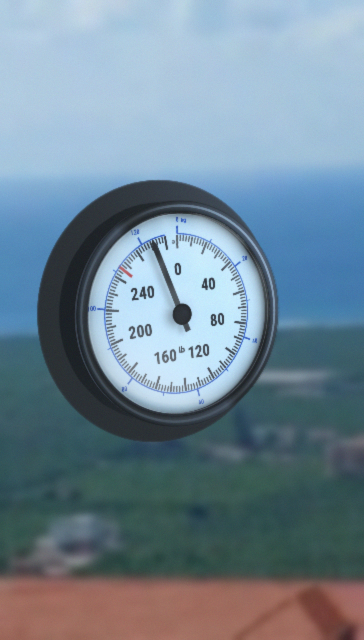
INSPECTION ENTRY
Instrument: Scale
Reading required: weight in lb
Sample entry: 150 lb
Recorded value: 270 lb
